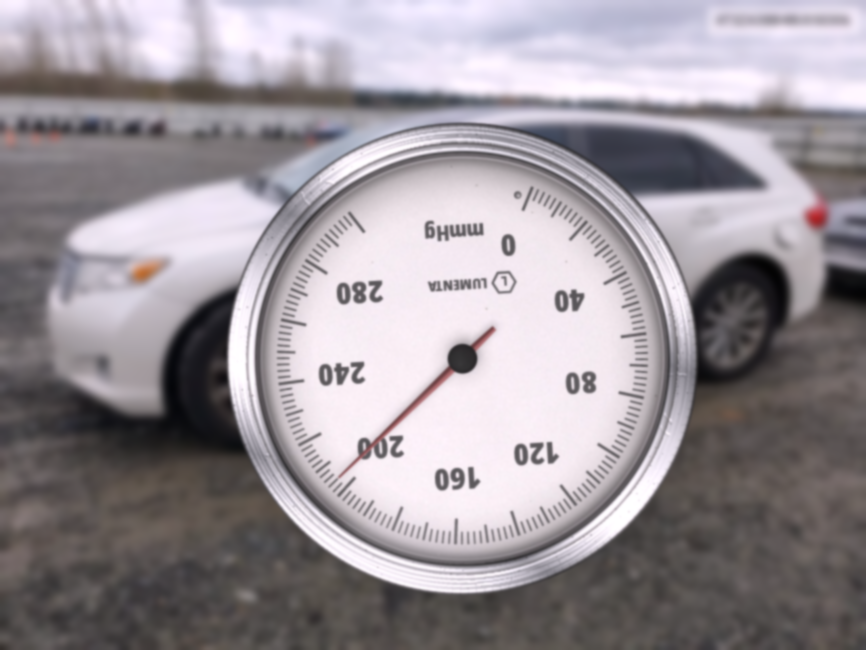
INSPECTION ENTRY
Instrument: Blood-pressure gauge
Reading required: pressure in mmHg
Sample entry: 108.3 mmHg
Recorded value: 204 mmHg
